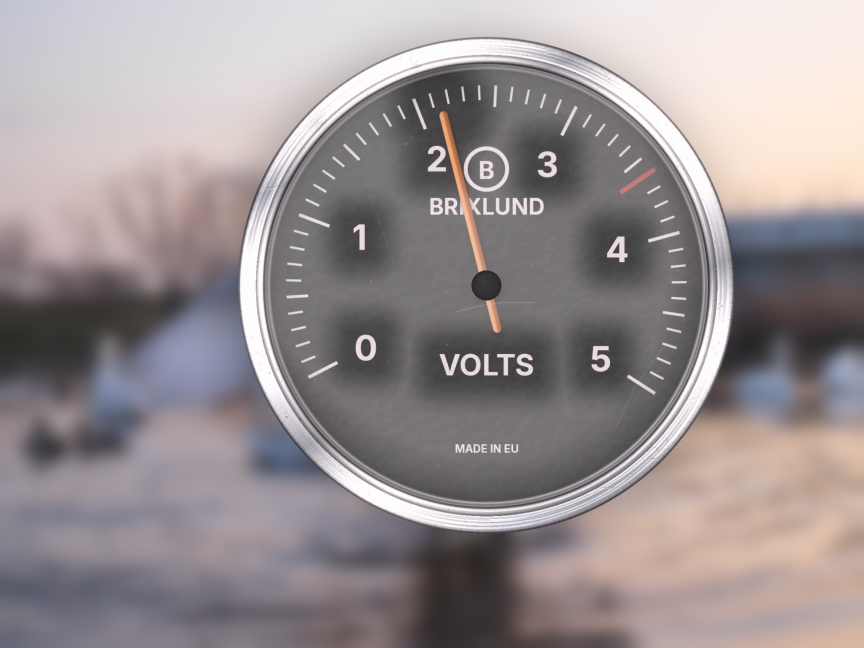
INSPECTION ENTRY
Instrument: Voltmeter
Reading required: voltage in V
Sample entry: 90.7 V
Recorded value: 2.15 V
